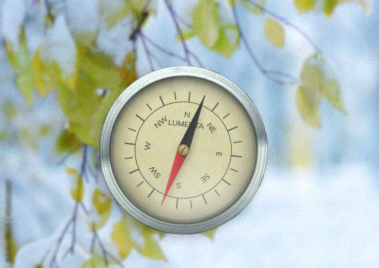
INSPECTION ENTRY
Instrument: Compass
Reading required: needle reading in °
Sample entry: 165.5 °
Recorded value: 195 °
